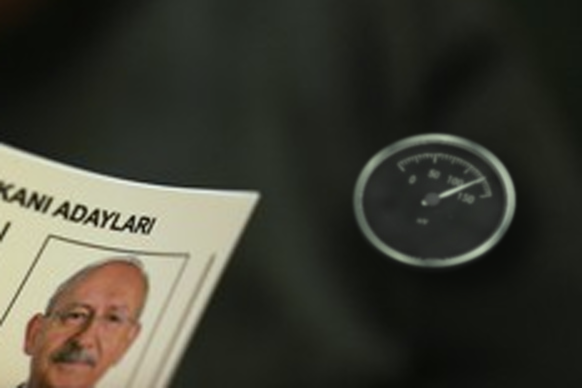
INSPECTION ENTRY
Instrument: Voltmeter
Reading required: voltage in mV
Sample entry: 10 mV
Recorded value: 125 mV
